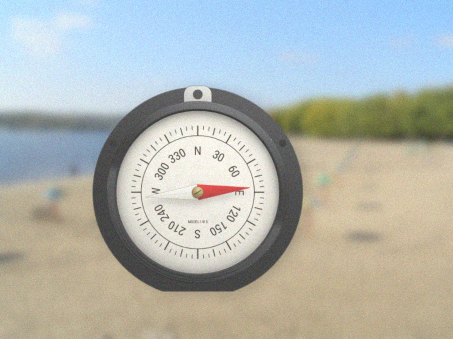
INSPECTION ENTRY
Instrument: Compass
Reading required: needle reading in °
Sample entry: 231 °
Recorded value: 85 °
